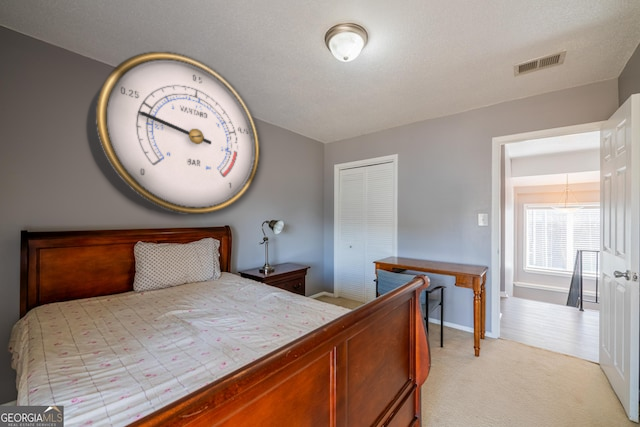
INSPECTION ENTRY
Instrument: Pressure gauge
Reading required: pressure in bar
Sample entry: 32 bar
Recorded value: 0.2 bar
